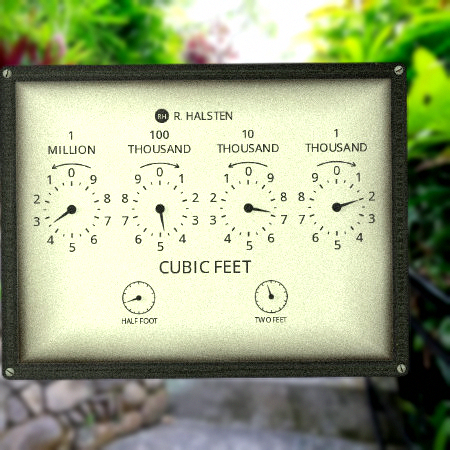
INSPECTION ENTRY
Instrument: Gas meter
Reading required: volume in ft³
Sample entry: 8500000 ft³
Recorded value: 347200 ft³
